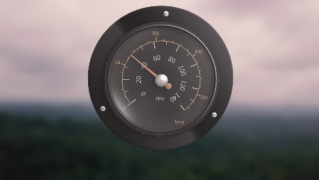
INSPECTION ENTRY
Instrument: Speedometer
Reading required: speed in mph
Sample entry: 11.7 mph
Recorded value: 40 mph
